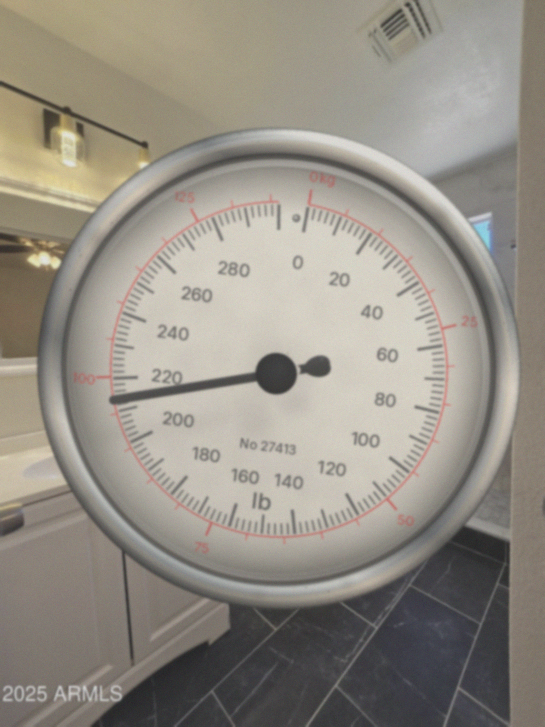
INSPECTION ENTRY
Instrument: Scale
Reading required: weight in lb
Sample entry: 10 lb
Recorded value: 214 lb
